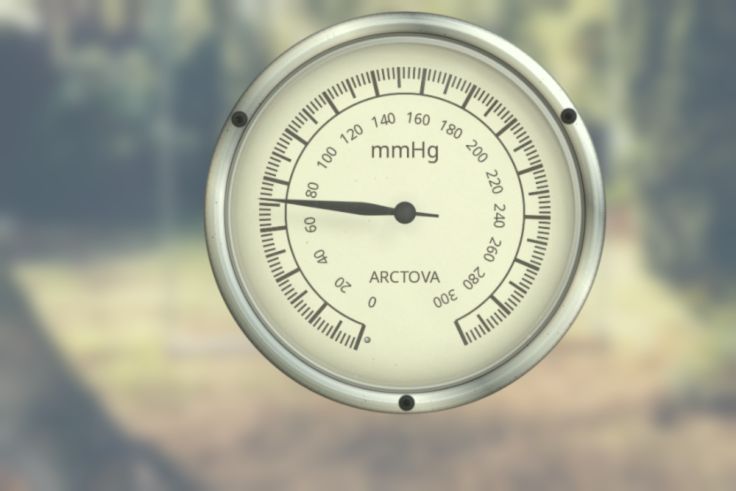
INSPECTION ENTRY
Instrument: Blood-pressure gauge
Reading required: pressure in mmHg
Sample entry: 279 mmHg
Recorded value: 72 mmHg
